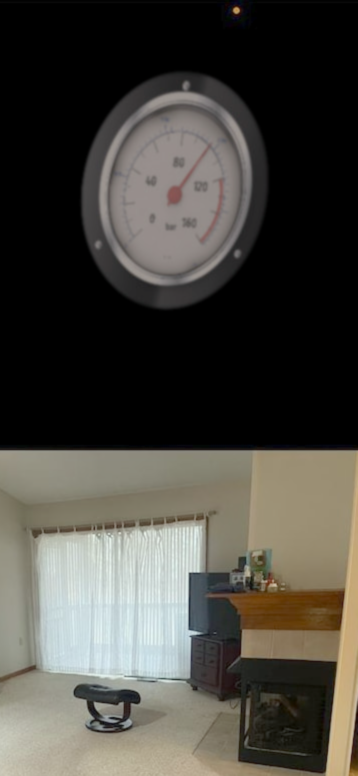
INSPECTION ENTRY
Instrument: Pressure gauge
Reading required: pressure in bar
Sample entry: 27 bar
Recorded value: 100 bar
